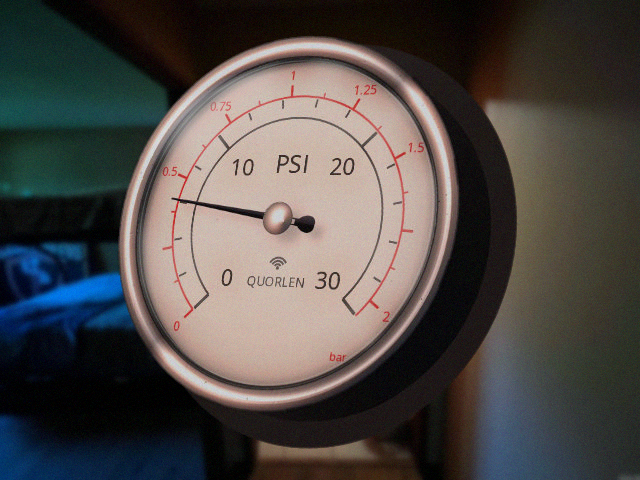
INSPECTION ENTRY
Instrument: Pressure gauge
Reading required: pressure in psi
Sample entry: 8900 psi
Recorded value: 6 psi
